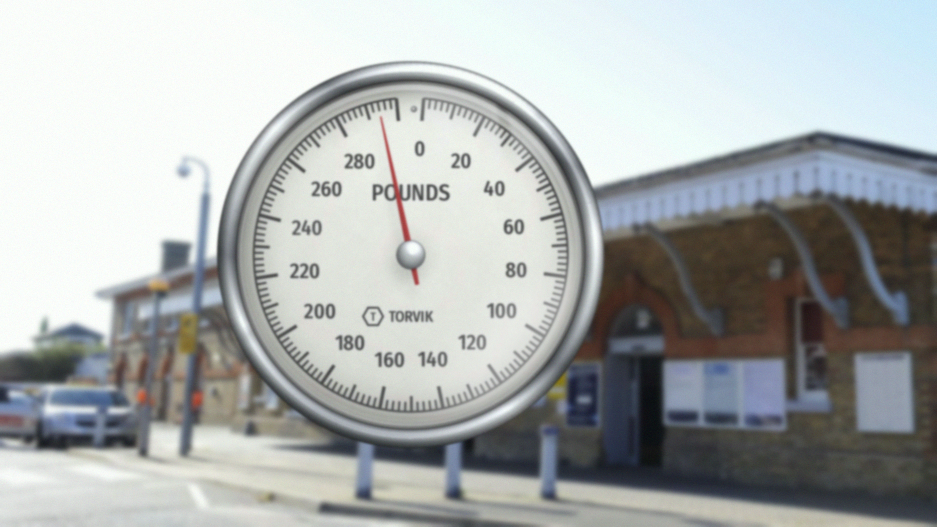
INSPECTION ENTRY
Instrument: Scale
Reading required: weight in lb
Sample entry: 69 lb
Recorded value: 294 lb
